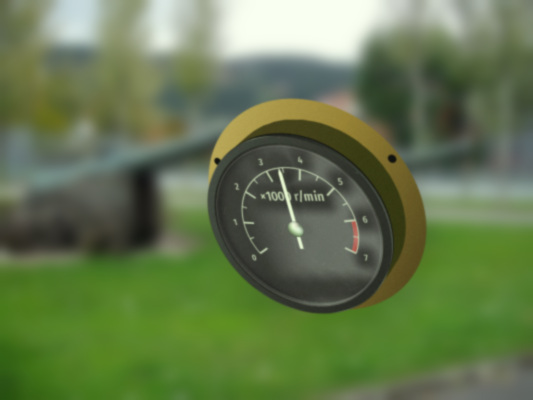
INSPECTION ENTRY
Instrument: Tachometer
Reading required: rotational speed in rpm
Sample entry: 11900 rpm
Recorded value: 3500 rpm
